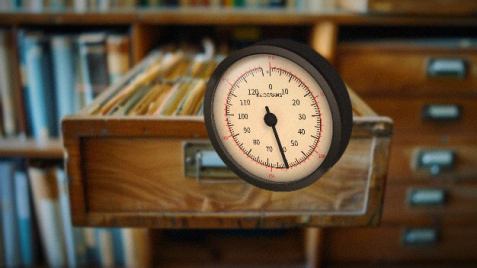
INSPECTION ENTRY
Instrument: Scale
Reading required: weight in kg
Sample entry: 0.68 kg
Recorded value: 60 kg
